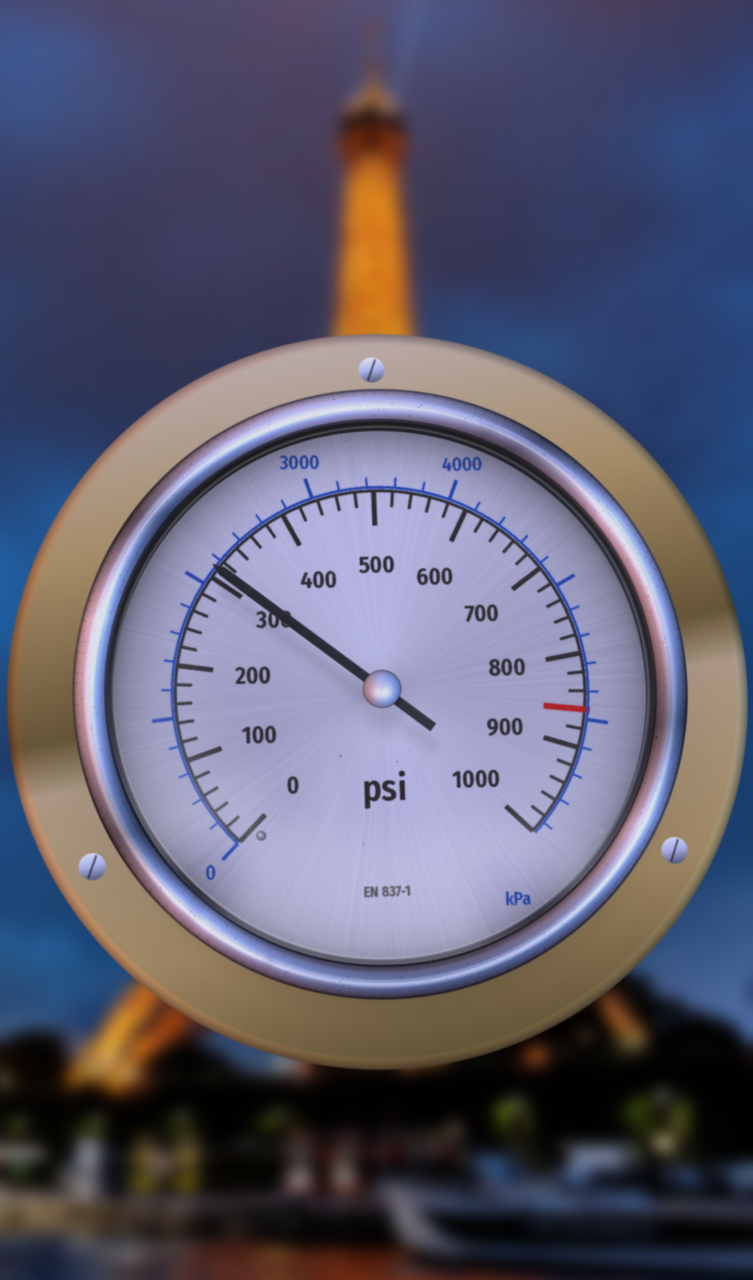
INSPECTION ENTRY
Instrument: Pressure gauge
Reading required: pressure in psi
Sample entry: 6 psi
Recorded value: 310 psi
